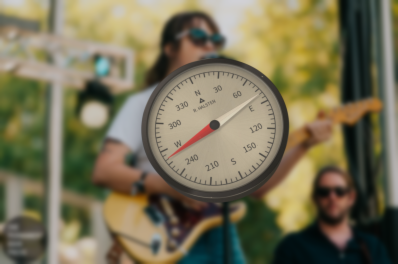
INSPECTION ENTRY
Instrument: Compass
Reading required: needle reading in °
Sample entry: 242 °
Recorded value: 260 °
